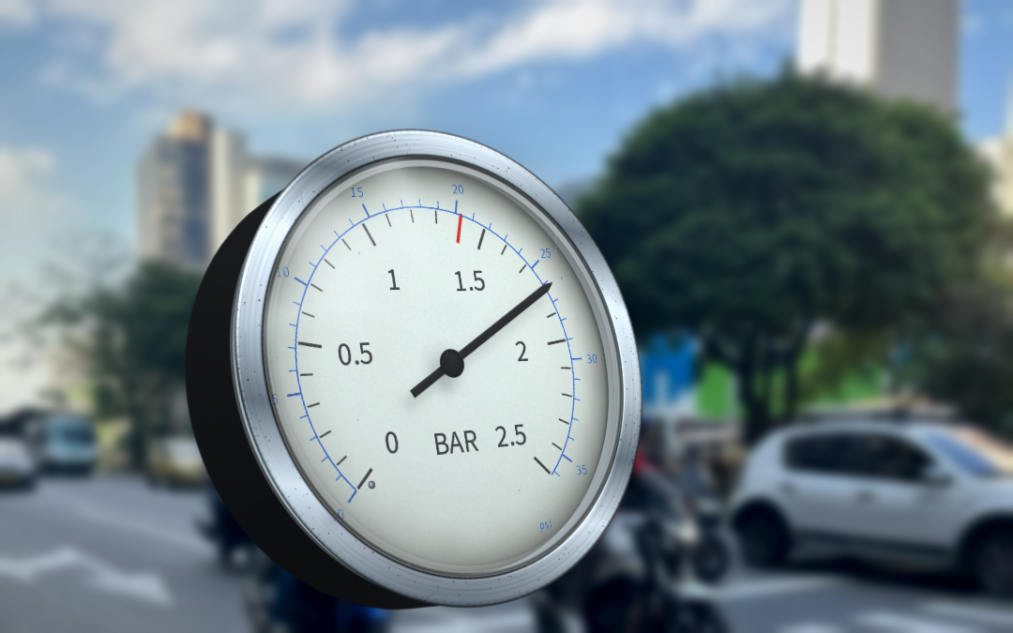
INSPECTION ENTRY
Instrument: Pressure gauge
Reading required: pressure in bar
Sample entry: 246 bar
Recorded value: 1.8 bar
